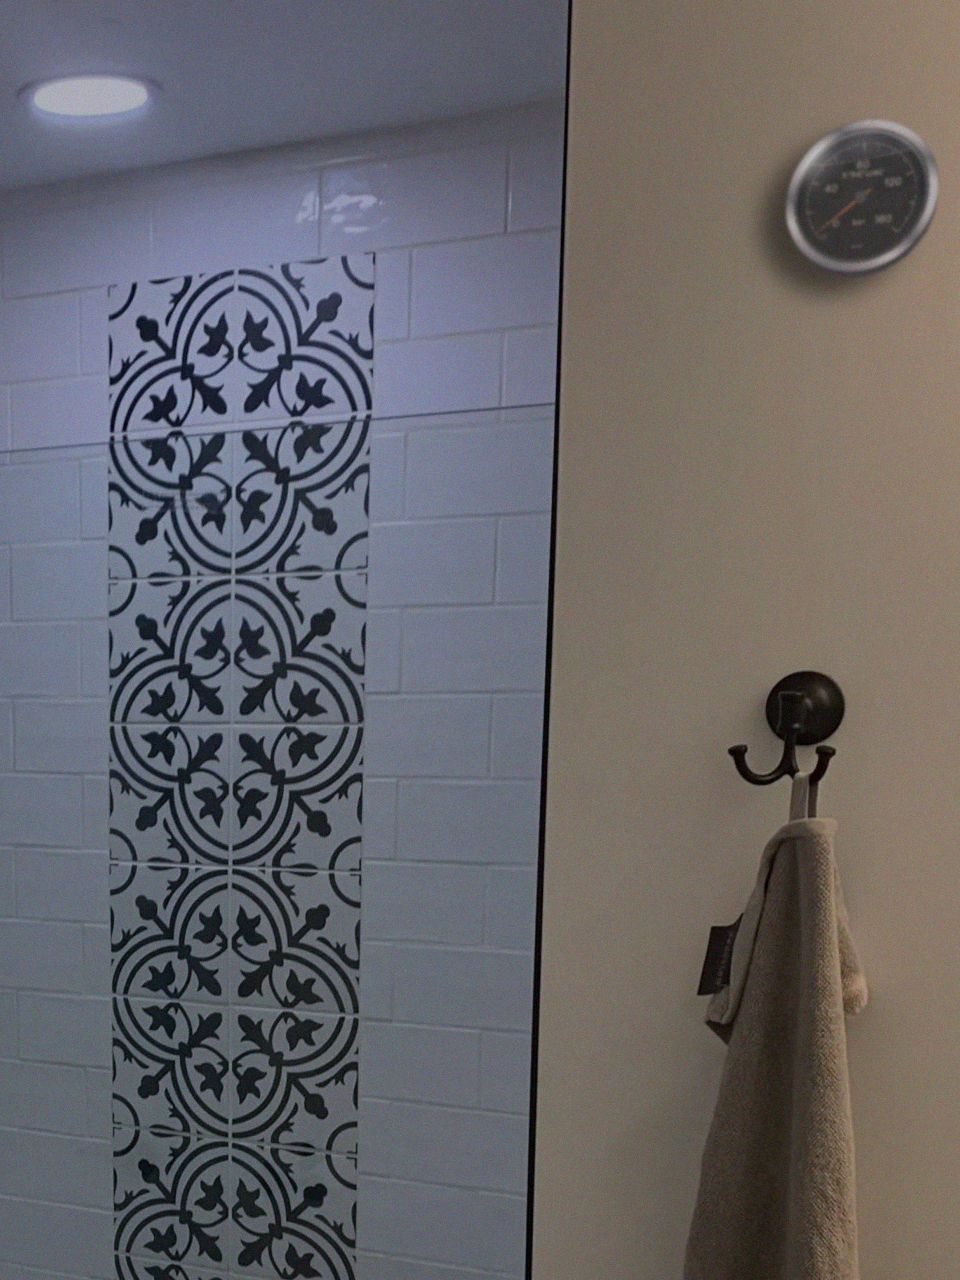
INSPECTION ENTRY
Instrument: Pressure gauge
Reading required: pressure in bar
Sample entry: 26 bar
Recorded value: 5 bar
